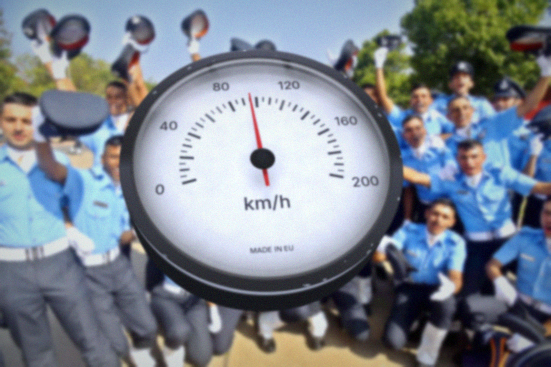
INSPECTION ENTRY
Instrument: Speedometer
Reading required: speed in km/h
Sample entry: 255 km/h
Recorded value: 95 km/h
